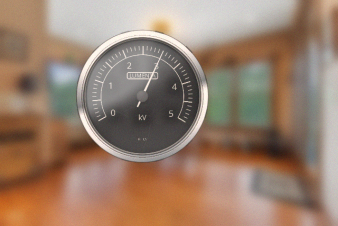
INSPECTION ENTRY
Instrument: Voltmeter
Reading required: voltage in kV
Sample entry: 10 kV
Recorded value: 3 kV
